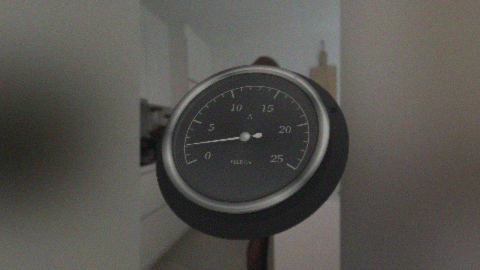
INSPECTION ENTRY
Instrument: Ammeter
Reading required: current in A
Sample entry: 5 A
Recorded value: 2 A
